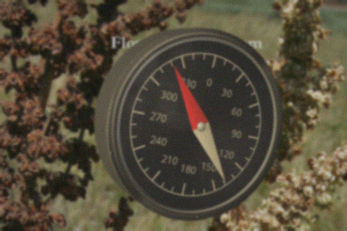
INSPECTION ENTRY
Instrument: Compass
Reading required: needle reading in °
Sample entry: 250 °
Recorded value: 320 °
